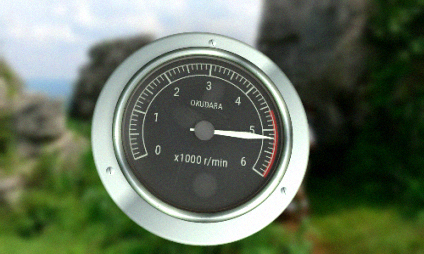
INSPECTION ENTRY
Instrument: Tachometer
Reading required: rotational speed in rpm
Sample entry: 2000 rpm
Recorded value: 5200 rpm
